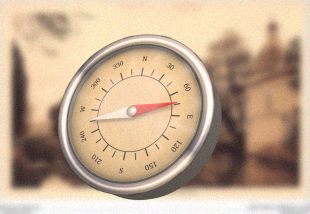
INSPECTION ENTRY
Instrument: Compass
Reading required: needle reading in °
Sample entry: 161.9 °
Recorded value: 75 °
